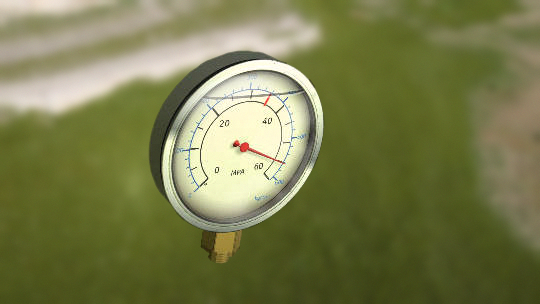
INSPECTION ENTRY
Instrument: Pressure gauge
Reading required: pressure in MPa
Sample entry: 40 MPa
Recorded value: 55 MPa
